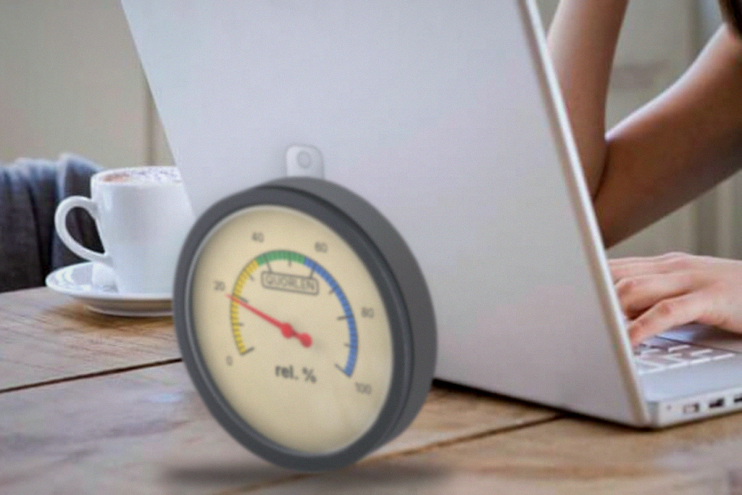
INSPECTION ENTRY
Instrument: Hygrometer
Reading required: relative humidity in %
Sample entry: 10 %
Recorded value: 20 %
